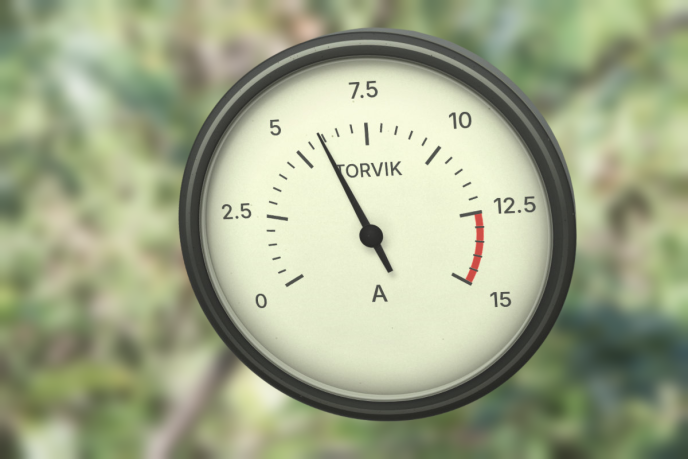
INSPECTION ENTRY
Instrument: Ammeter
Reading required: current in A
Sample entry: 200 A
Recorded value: 6 A
